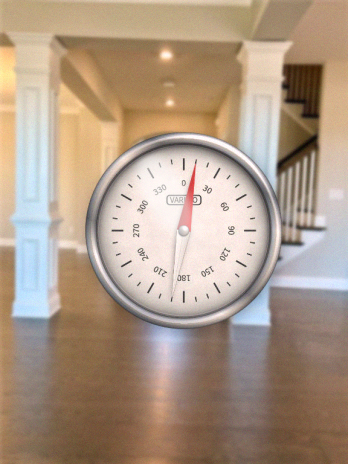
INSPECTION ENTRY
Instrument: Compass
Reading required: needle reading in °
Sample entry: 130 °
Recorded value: 10 °
